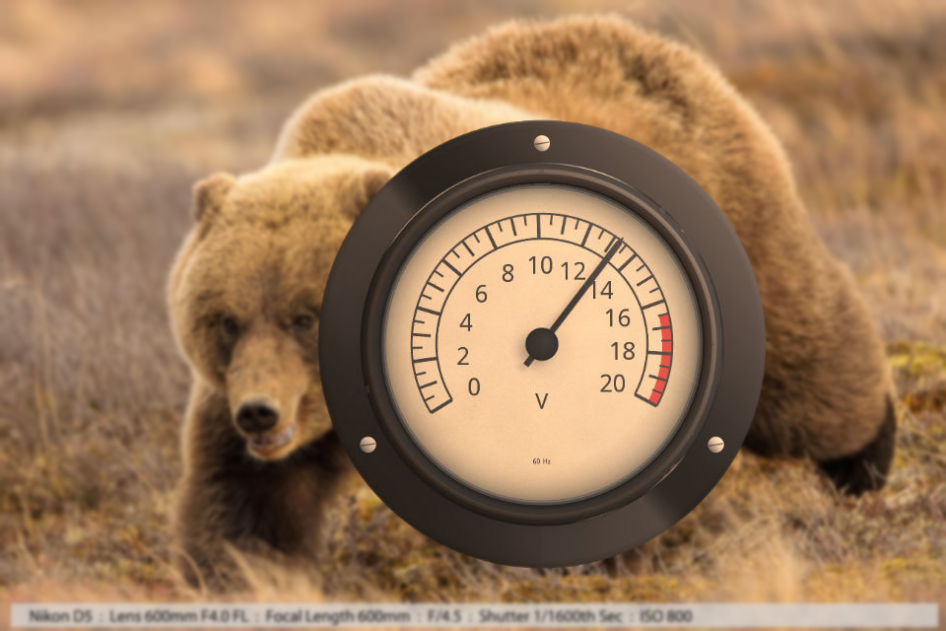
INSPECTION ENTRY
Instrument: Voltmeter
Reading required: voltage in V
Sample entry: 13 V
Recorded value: 13.25 V
